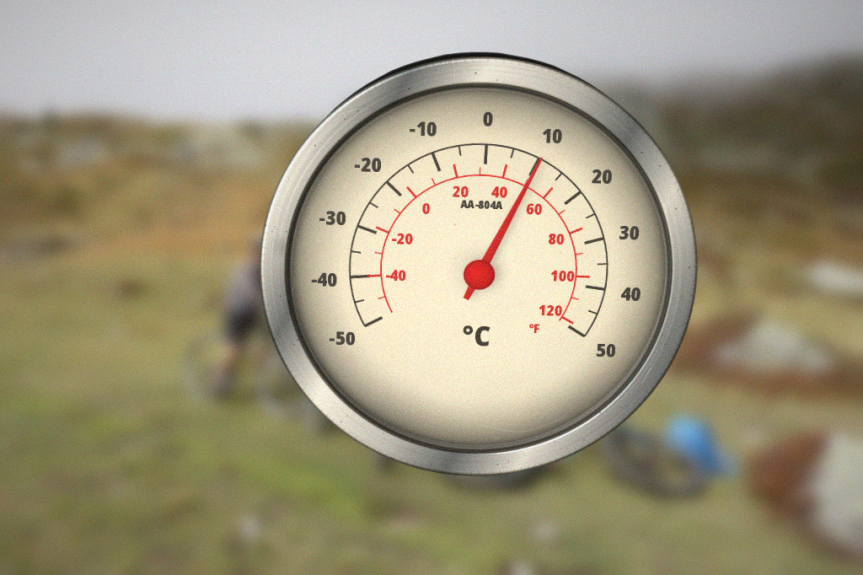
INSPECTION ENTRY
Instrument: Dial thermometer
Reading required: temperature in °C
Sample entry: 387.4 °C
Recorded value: 10 °C
